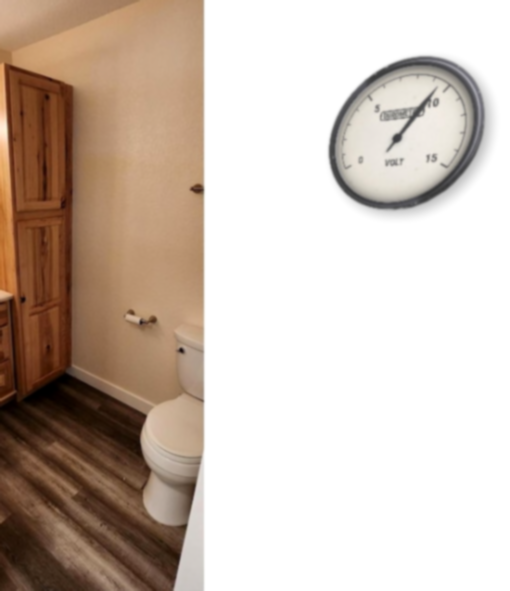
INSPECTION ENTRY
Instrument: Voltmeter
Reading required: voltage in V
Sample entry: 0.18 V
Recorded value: 9.5 V
